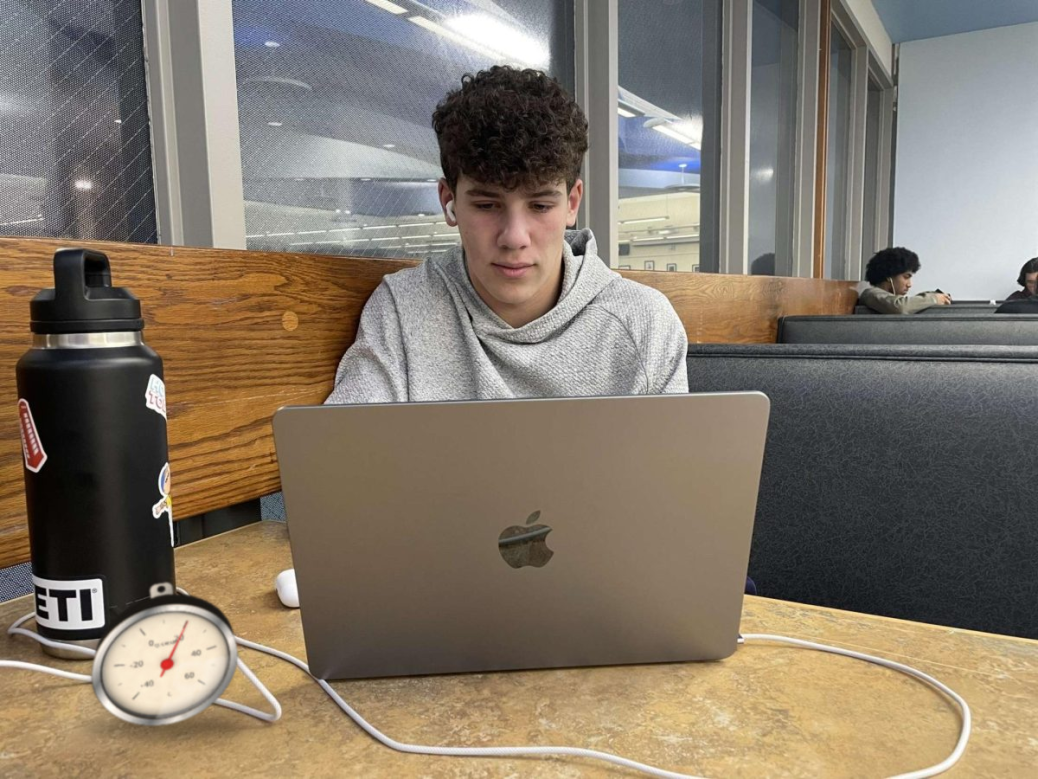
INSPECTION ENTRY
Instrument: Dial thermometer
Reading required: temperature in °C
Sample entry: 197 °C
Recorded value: 20 °C
